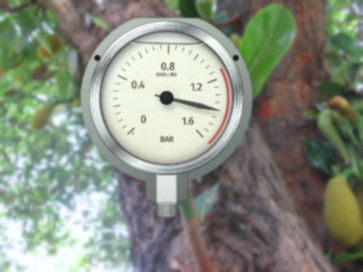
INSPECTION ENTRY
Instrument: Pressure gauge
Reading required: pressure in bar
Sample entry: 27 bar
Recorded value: 1.4 bar
